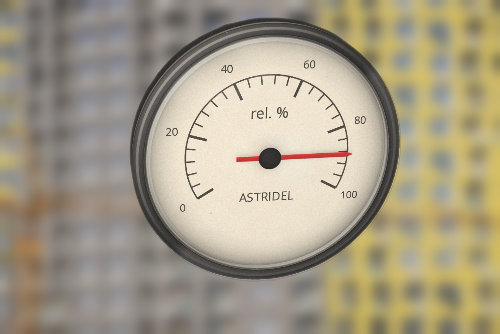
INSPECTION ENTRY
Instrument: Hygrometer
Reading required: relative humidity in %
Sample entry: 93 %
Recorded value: 88 %
